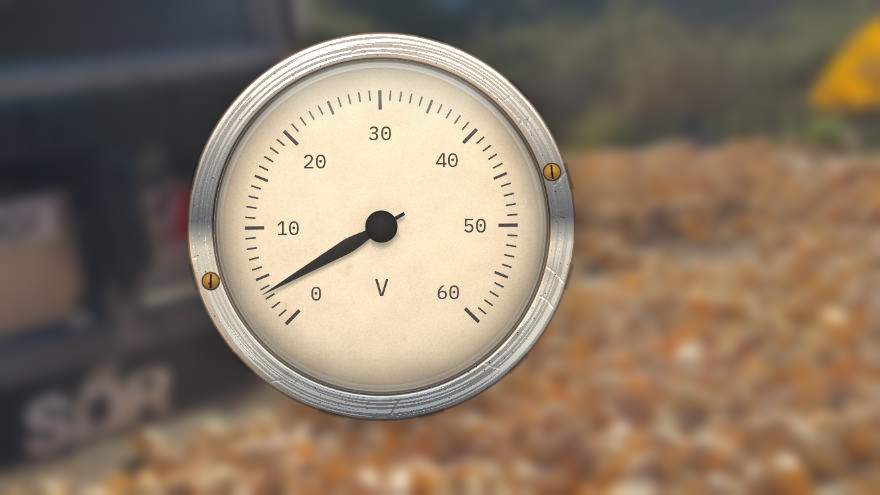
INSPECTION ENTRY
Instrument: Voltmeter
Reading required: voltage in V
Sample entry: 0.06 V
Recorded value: 3.5 V
